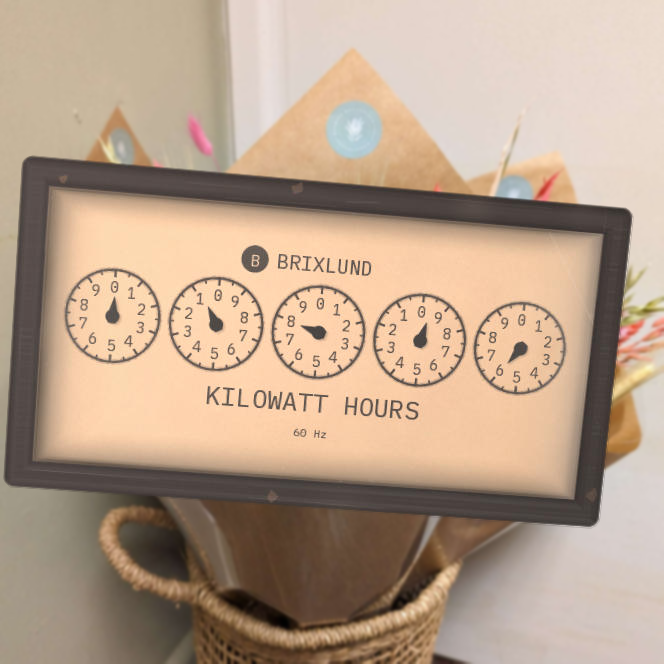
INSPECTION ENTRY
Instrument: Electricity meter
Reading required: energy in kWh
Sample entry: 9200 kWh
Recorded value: 796 kWh
